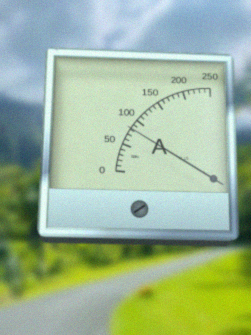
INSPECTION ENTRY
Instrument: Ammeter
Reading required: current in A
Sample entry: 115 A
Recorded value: 80 A
